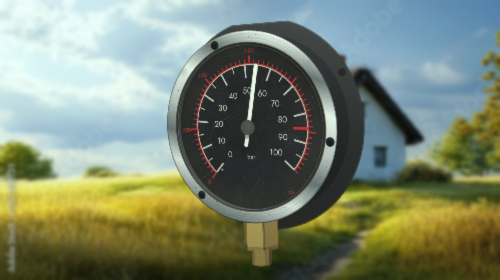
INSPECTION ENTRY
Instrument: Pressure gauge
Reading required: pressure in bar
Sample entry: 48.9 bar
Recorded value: 55 bar
